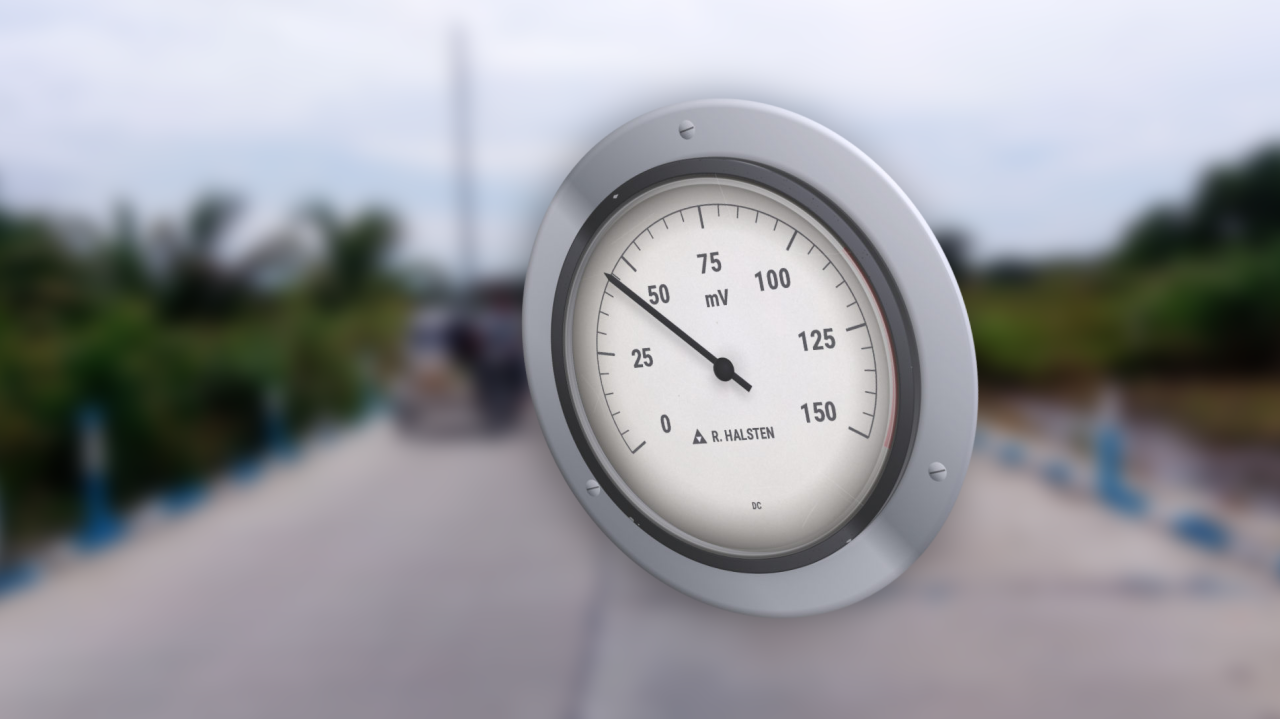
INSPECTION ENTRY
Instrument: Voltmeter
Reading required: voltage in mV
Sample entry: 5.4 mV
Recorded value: 45 mV
